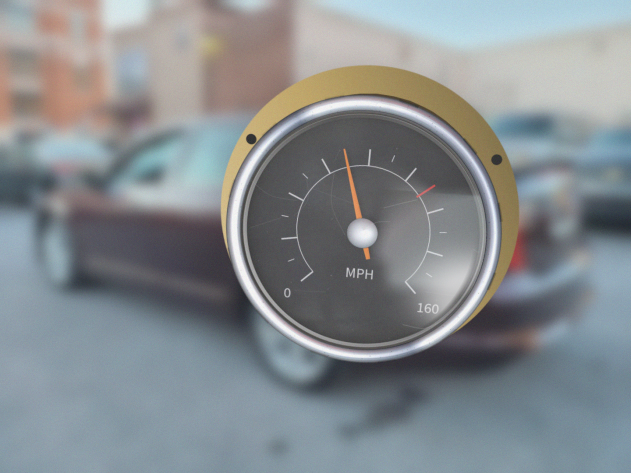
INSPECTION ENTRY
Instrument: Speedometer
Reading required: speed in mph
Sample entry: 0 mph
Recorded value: 70 mph
